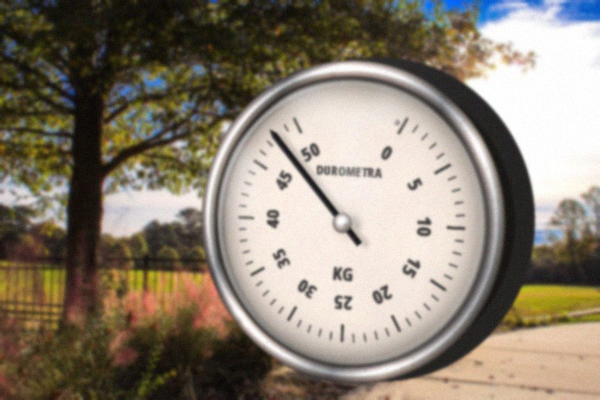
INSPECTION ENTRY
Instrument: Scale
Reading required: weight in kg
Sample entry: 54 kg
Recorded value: 48 kg
